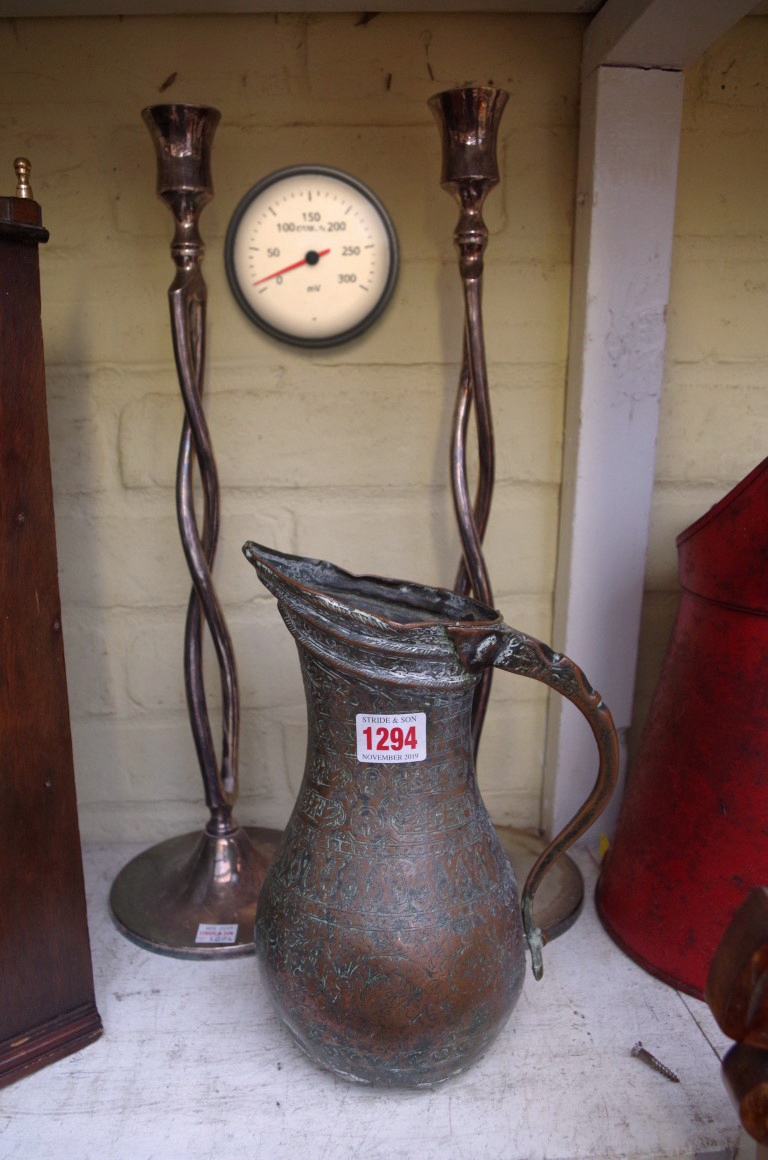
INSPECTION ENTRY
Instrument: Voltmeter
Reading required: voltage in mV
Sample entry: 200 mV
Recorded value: 10 mV
